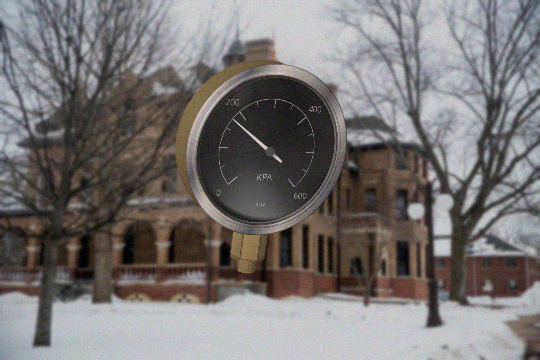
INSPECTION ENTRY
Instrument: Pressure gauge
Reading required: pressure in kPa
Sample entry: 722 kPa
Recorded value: 175 kPa
